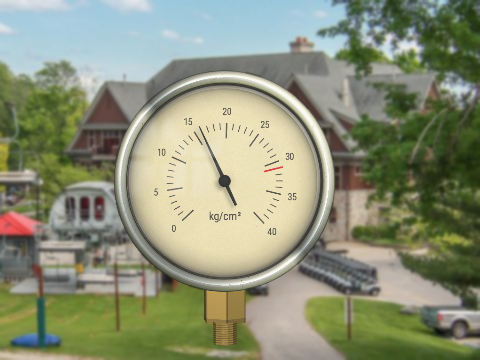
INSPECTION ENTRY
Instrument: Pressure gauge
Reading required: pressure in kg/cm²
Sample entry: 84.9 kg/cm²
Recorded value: 16 kg/cm²
